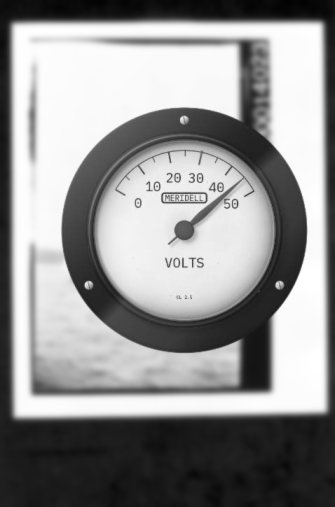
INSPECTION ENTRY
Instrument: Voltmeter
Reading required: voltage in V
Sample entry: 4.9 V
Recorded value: 45 V
